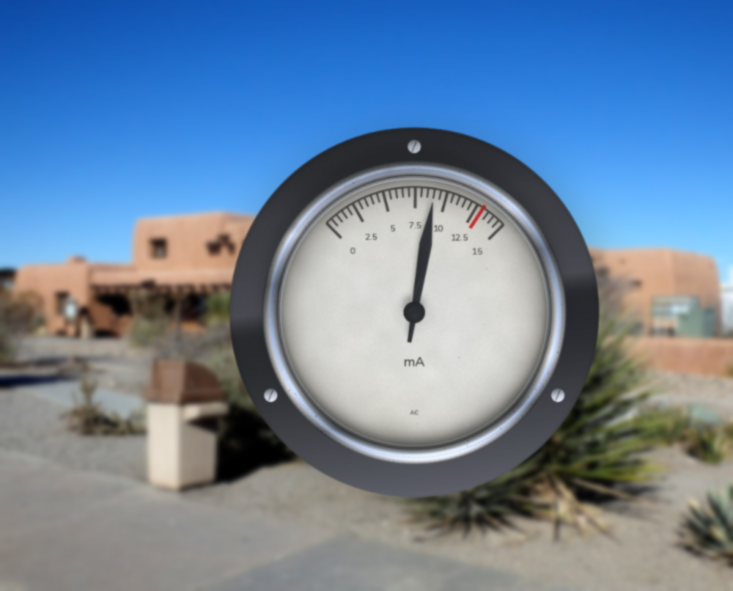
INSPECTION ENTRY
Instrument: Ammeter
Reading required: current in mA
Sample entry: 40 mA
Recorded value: 9 mA
